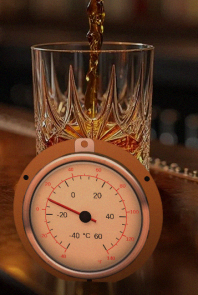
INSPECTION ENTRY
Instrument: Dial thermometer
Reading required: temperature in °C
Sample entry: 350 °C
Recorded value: -12 °C
